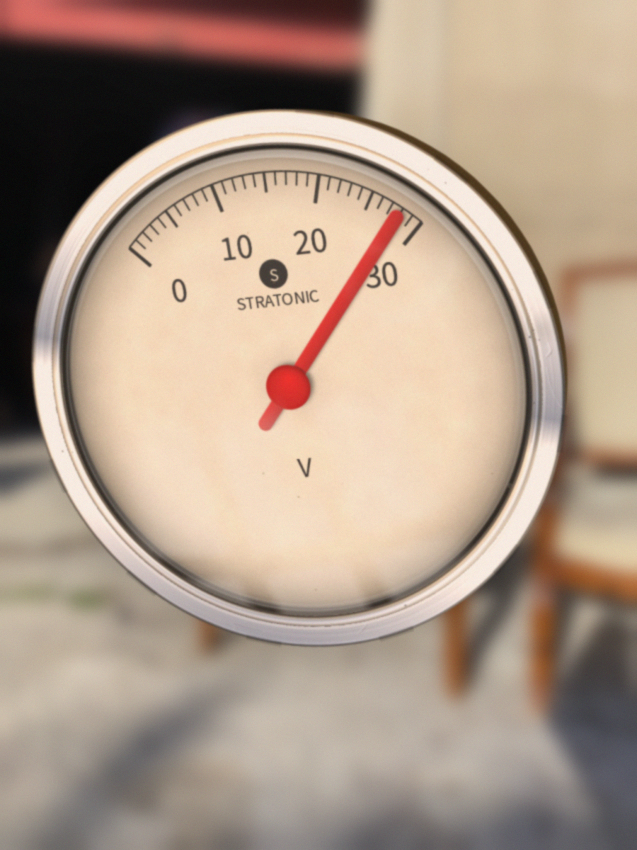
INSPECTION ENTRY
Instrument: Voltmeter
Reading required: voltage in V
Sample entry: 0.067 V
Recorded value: 28 V
